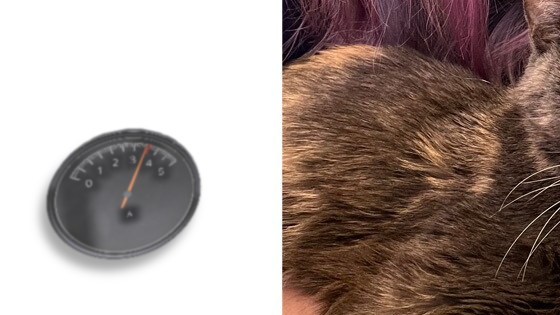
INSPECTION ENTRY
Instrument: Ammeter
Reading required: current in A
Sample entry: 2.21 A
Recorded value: 3.5 A
